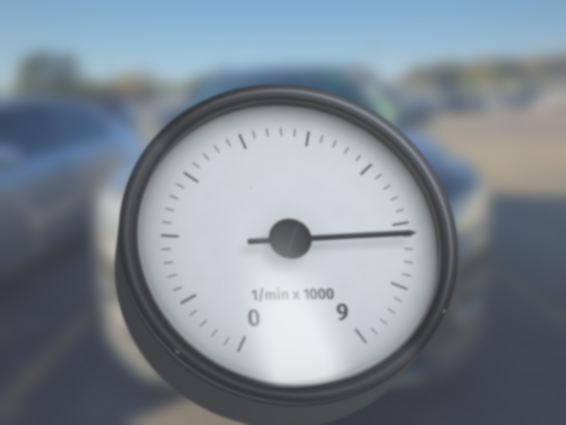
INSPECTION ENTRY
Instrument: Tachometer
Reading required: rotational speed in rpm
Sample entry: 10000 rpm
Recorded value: 7200 rpm
